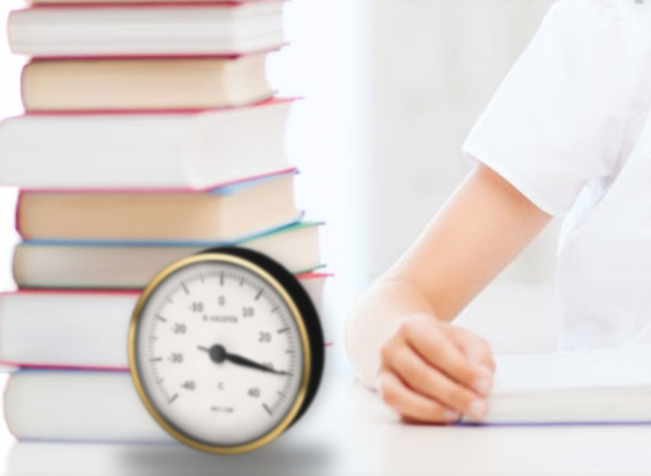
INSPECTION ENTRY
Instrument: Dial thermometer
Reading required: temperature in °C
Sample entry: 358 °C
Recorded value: 30 °C
